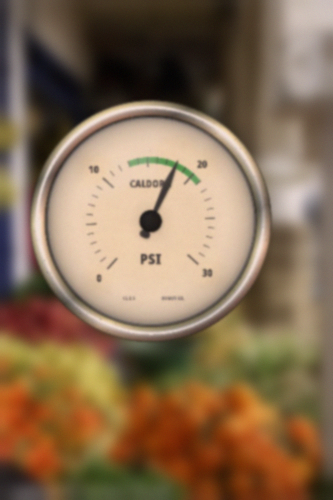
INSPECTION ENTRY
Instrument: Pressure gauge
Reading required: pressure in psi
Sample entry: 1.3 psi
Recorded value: 18 psi
